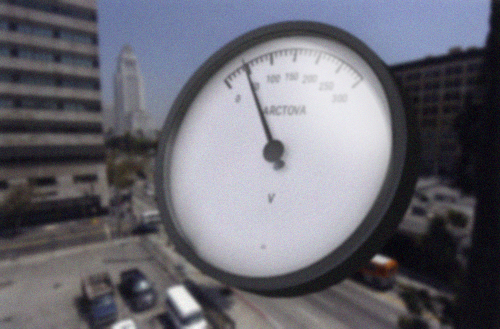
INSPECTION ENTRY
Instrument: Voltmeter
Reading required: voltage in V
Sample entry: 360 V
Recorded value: 50 V
